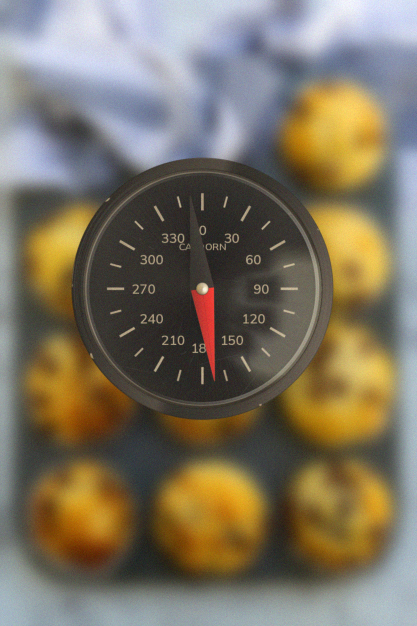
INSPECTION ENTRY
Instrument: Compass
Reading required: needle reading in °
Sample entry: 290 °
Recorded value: 172.5 °
